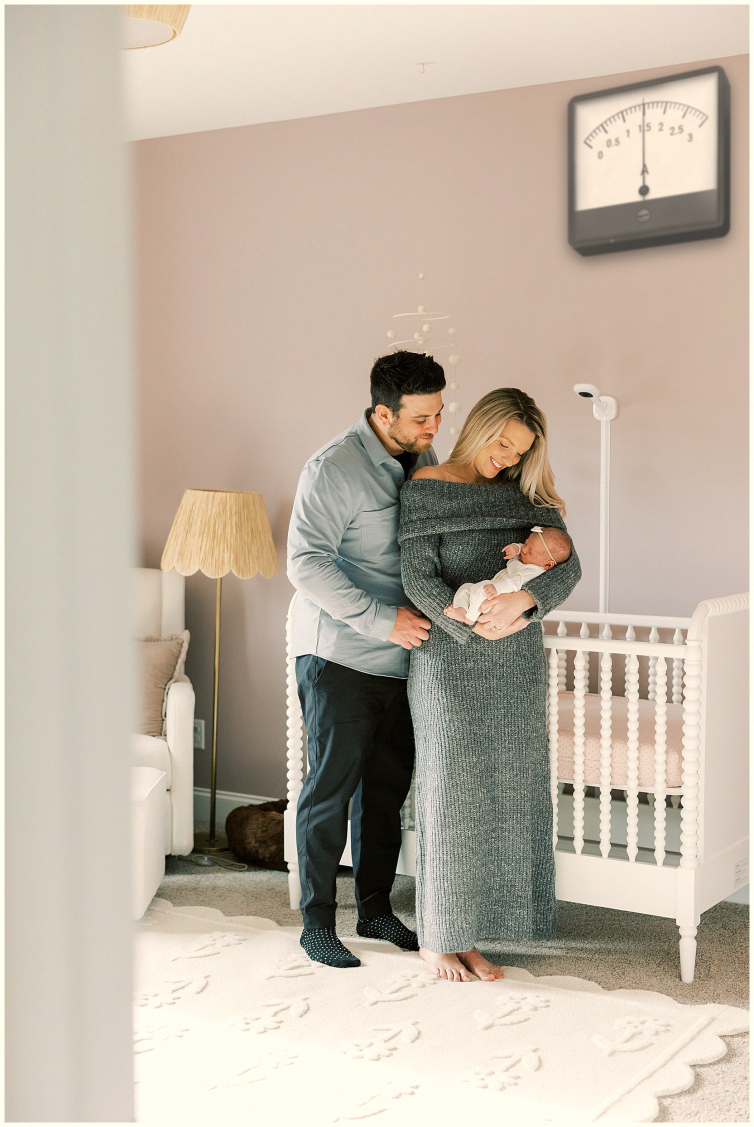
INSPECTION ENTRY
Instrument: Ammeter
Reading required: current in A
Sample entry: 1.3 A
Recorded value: 1.5 A
